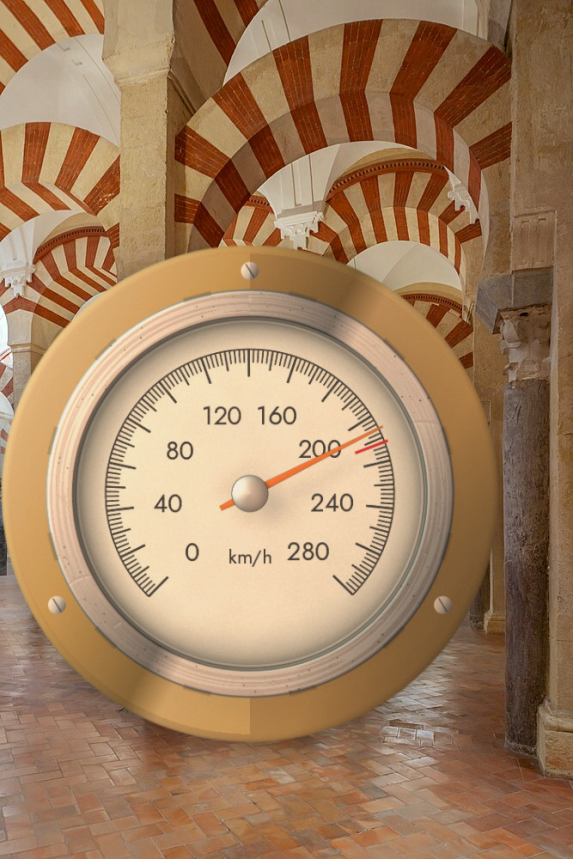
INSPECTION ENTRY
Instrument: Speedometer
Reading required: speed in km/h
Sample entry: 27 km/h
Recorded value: 206 km/h
